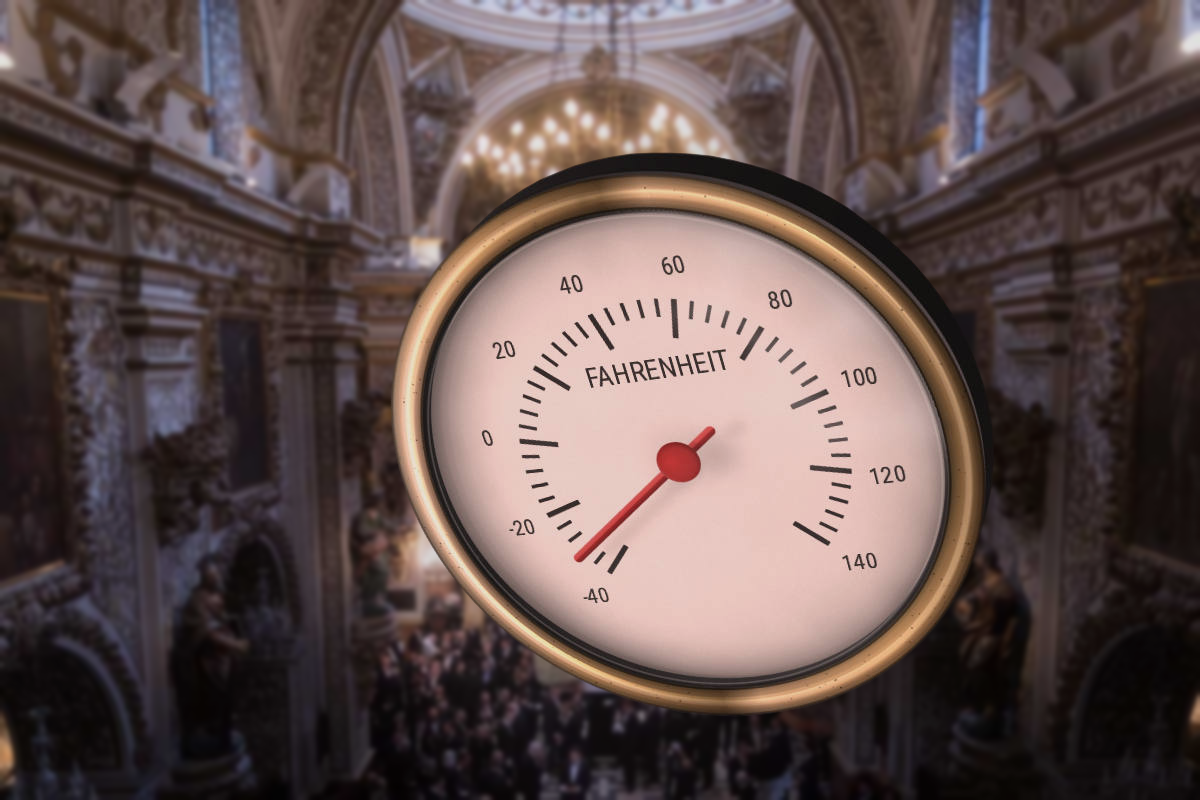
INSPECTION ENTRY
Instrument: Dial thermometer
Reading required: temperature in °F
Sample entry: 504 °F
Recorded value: -32 °F
